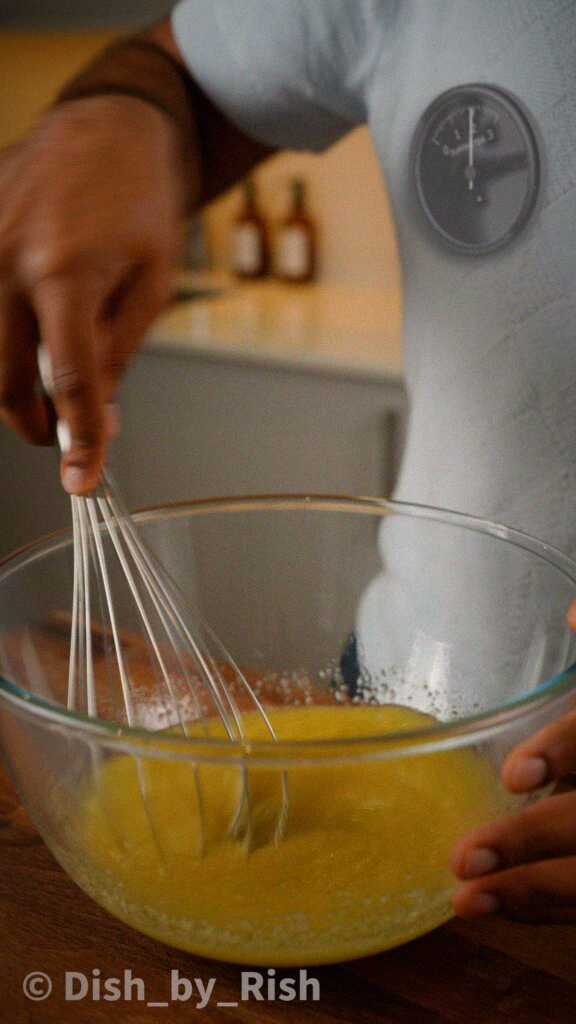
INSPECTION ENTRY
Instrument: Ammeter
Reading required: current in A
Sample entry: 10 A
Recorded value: 2 A
